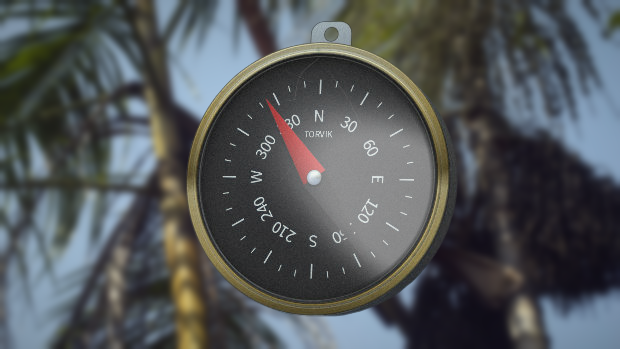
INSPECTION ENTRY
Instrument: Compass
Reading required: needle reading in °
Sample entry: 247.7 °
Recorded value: 325 °
